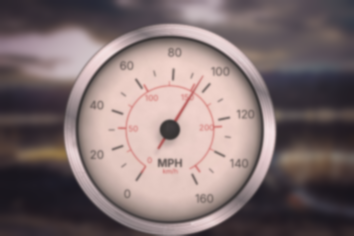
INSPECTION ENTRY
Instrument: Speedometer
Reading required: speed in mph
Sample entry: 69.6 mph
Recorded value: 95 mph
